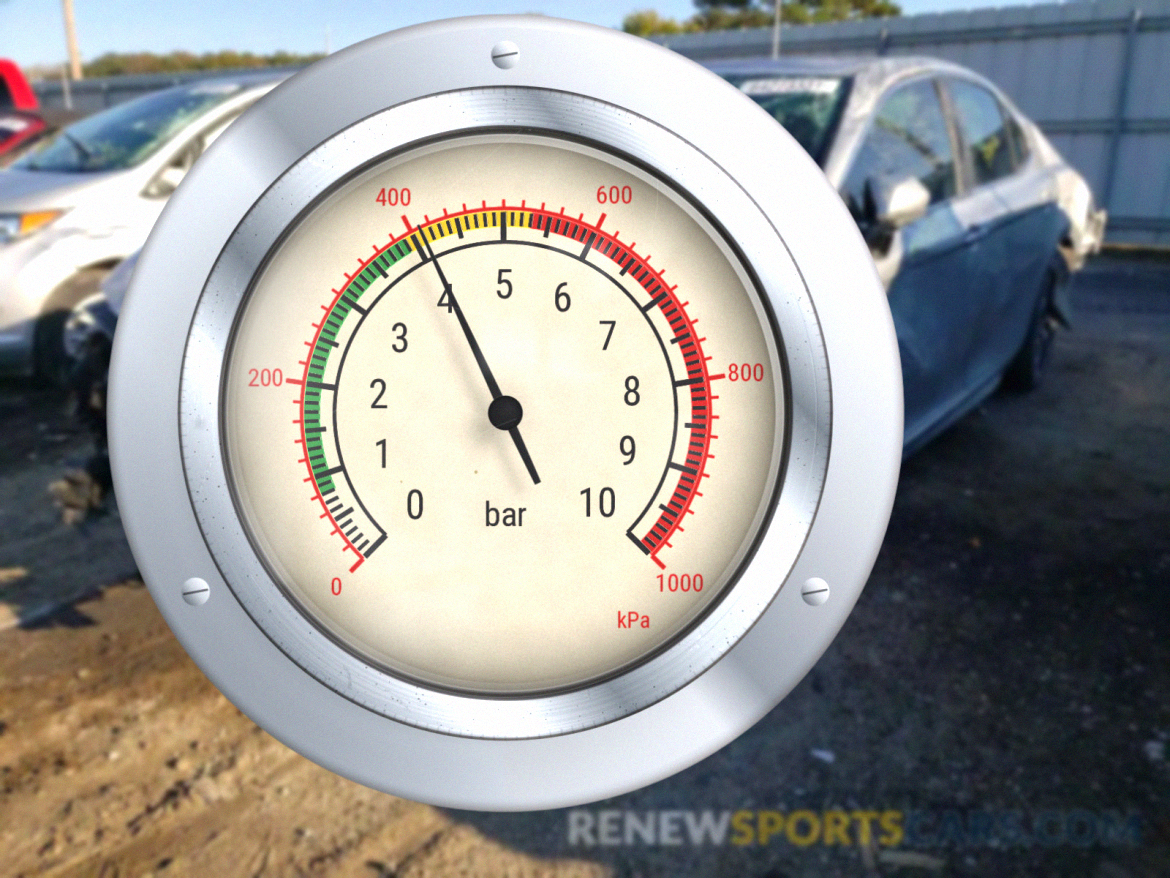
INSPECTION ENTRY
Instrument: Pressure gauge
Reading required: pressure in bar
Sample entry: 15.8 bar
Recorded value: 4.1 bar
